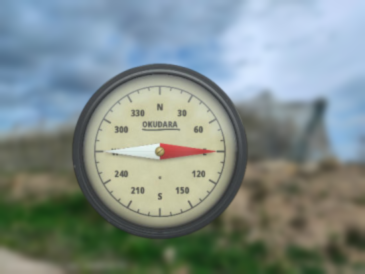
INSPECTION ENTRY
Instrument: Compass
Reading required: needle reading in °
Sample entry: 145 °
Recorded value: 90 °
